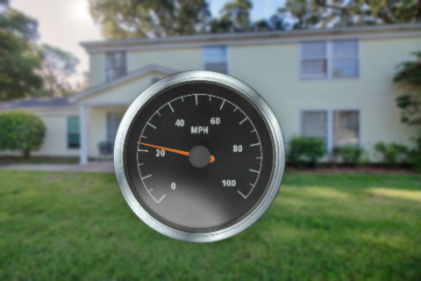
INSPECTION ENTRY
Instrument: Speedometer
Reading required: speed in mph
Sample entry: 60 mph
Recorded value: 22.5 mph
